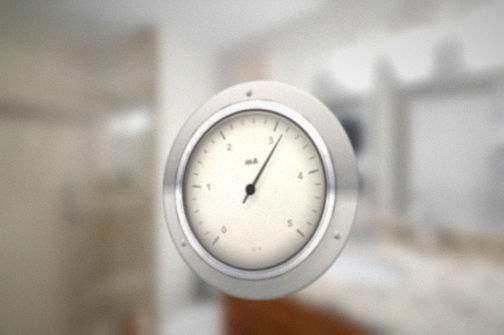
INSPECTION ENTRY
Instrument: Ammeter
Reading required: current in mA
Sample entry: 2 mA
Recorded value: 3.2 mA
